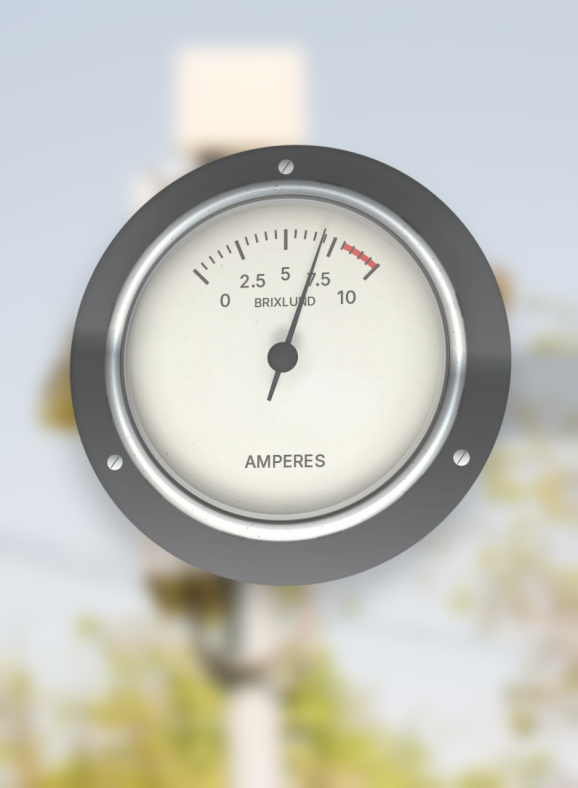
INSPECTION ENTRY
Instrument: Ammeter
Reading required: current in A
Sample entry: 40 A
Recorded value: 7 A
